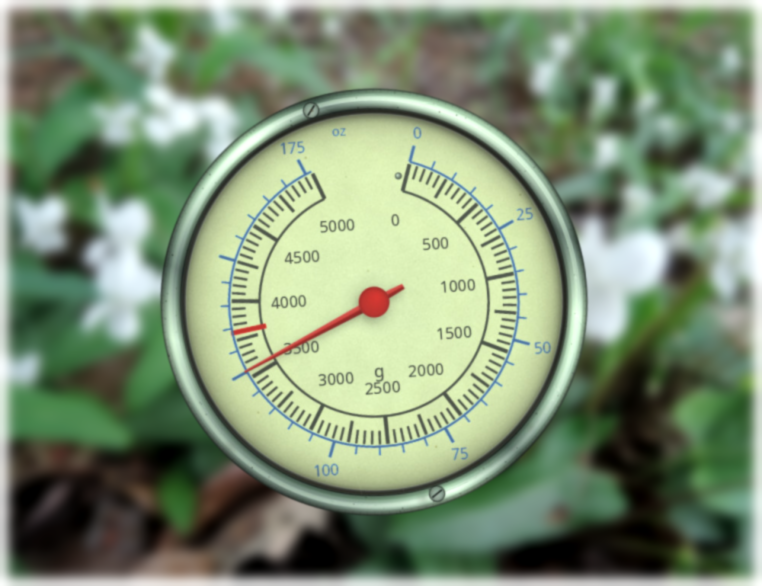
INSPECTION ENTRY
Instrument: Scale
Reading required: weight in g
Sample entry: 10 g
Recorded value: 3550 g
